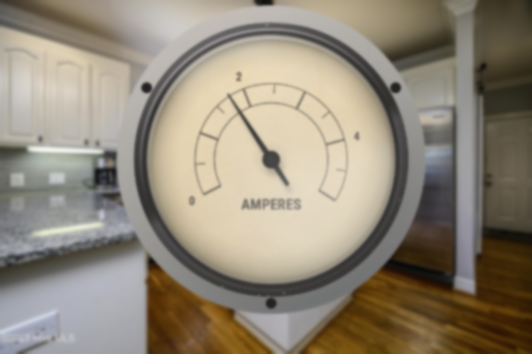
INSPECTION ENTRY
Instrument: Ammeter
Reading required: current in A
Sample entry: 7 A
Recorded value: 1.75 A
